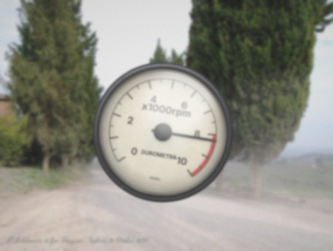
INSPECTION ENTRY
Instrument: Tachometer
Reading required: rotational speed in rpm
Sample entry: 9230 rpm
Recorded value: 8250 rpm
